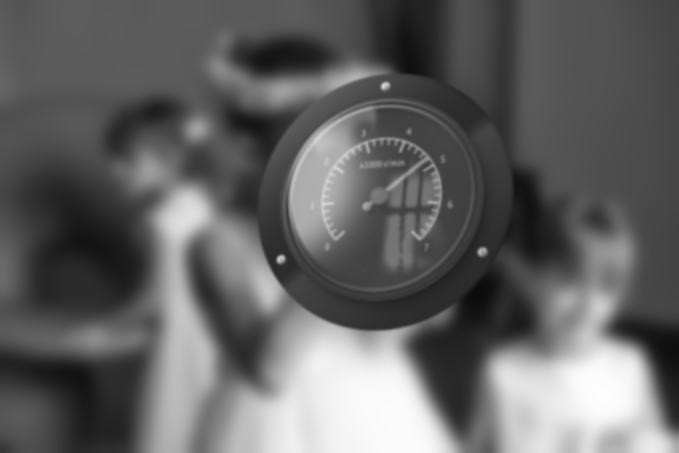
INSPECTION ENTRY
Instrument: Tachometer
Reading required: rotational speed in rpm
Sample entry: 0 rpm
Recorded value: 4800 rpm
